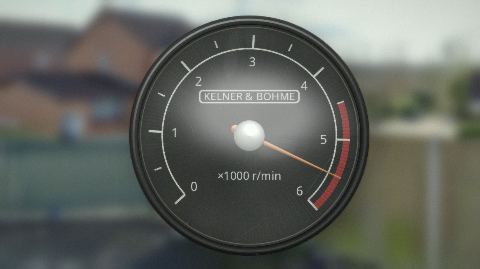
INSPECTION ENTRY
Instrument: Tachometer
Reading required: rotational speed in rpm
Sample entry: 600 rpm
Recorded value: 5500 rpm
